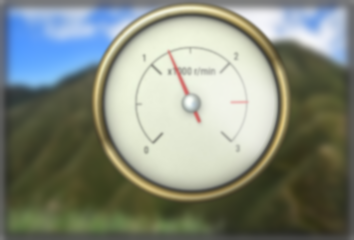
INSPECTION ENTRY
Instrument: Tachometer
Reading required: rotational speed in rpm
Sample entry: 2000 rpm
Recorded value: 1250 rpm
